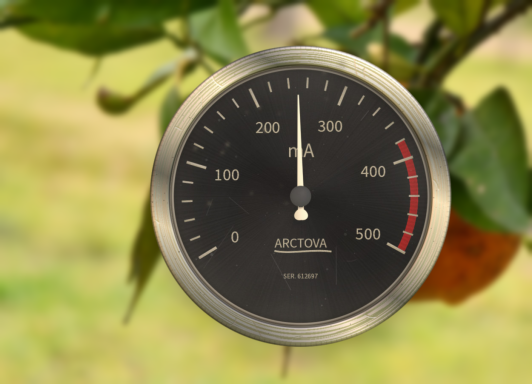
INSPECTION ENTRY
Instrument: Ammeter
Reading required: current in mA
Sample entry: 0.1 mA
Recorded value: 250 mA
